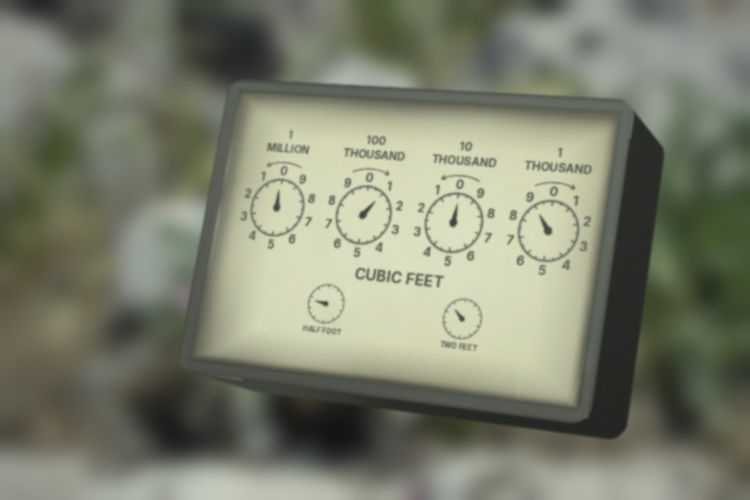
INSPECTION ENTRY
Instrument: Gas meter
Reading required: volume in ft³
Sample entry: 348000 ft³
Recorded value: 9900 ft³
